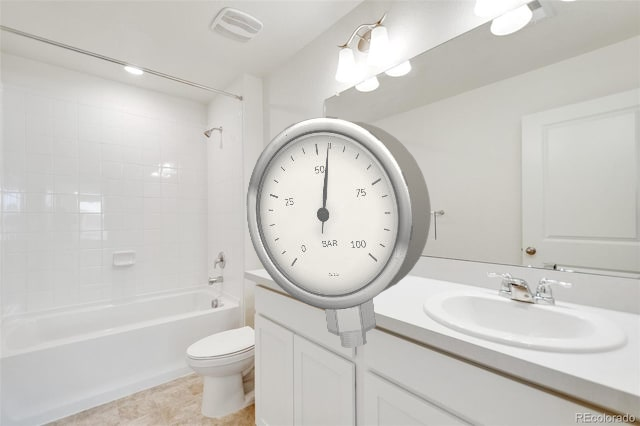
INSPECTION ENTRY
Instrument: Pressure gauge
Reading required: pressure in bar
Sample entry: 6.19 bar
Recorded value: 55 bar
